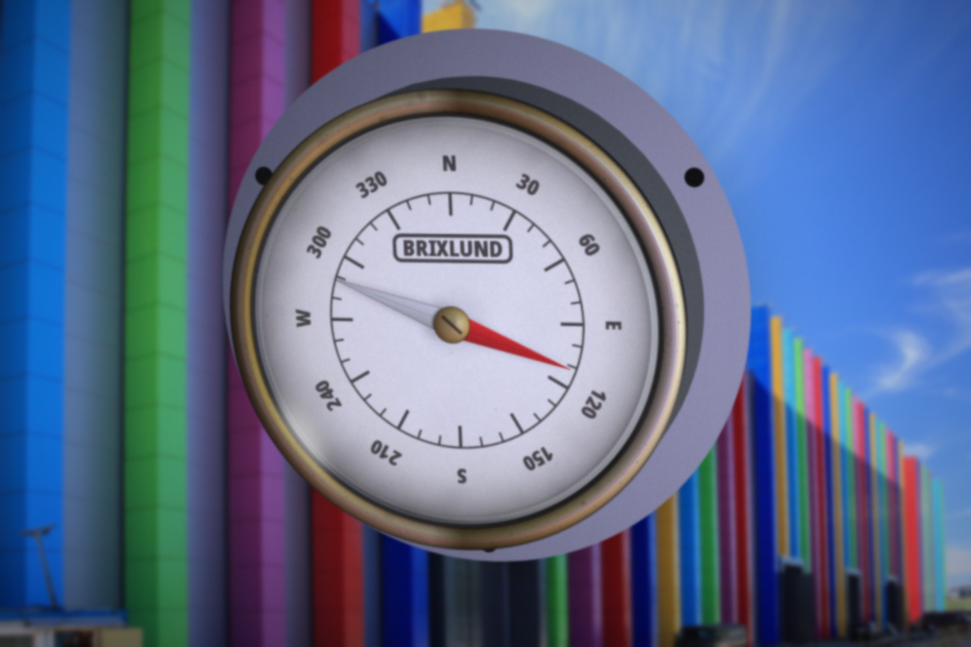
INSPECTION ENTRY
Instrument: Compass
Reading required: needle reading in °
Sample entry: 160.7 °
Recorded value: 110 °
